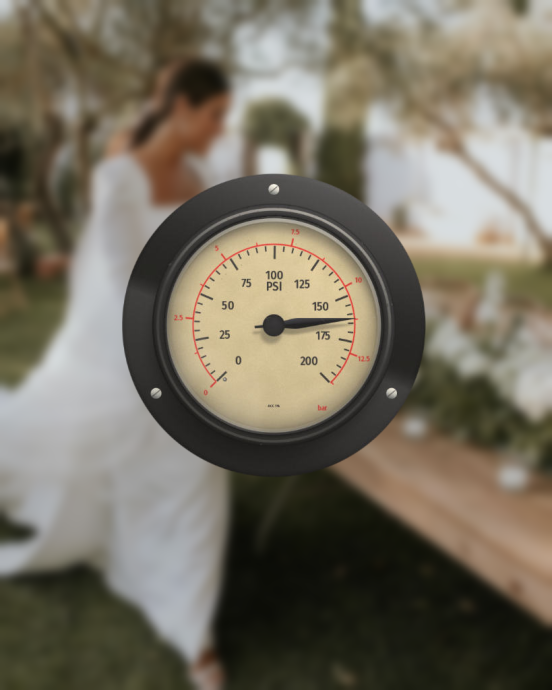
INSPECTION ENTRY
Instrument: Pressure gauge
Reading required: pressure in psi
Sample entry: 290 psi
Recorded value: 162.5 psi
